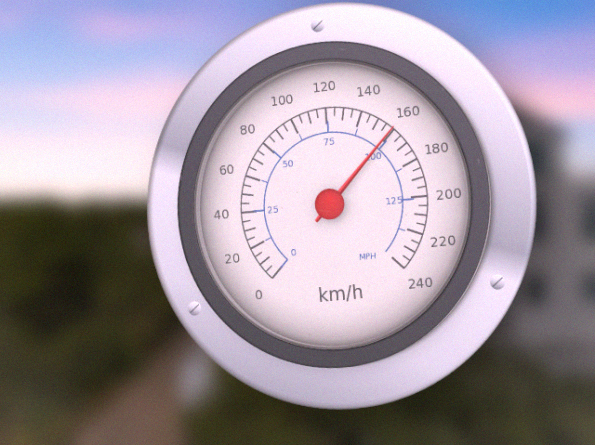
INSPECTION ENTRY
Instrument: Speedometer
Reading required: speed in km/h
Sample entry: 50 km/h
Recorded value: 160 km/h
